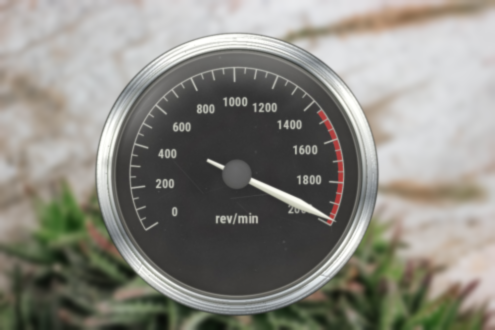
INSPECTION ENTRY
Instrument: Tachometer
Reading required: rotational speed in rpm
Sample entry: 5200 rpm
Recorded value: 1975 rpm
